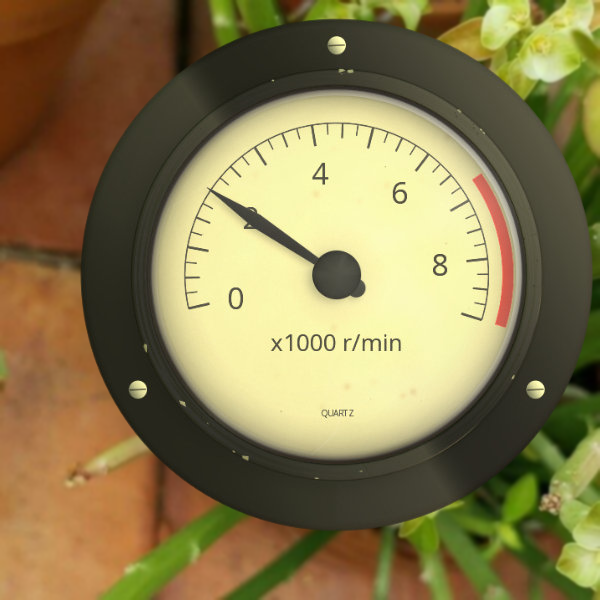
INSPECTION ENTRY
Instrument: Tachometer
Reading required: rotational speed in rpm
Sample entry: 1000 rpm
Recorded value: 2000 rpm
